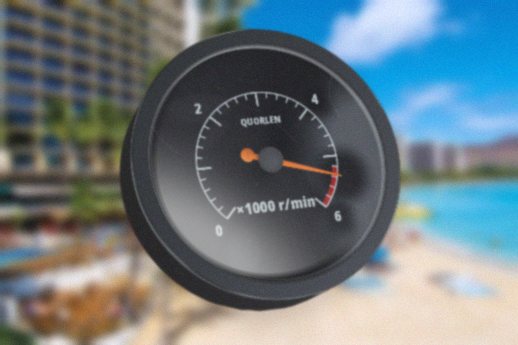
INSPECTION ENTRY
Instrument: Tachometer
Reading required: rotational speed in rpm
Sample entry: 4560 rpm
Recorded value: 5400 rpm
